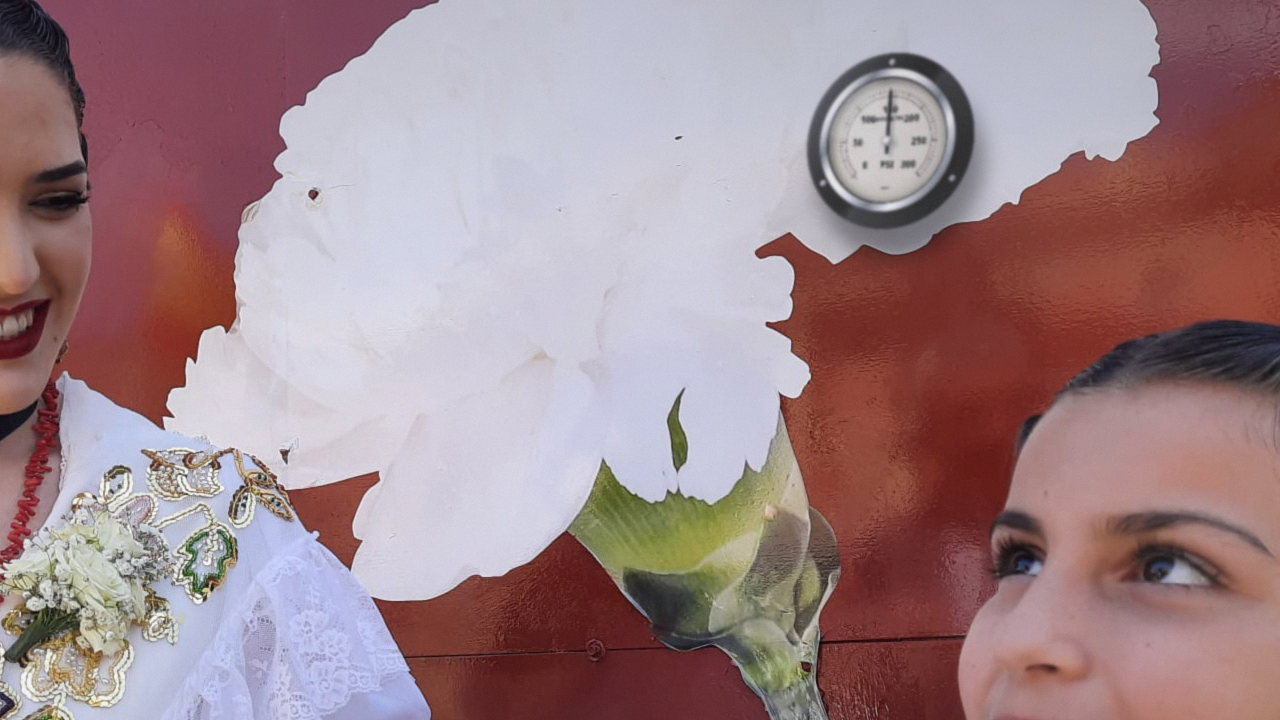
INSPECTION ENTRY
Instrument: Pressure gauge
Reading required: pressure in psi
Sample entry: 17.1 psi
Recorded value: 150 psi
